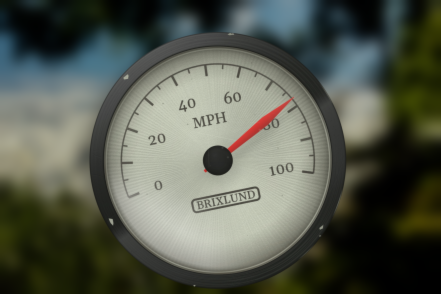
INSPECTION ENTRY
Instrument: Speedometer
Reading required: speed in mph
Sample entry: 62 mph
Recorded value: 77.5 mph
